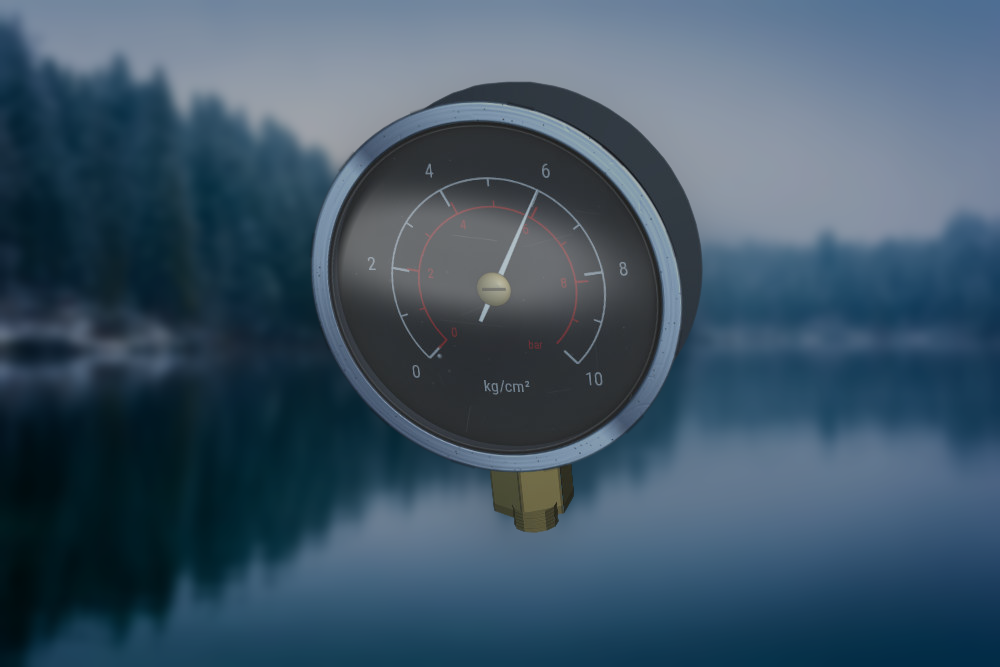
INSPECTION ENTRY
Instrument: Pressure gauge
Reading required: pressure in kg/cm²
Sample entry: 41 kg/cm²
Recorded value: 6 kg/cm²
